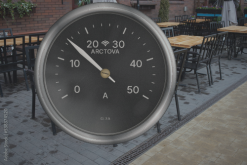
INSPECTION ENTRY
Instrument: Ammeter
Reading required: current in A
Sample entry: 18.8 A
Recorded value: 15 A
